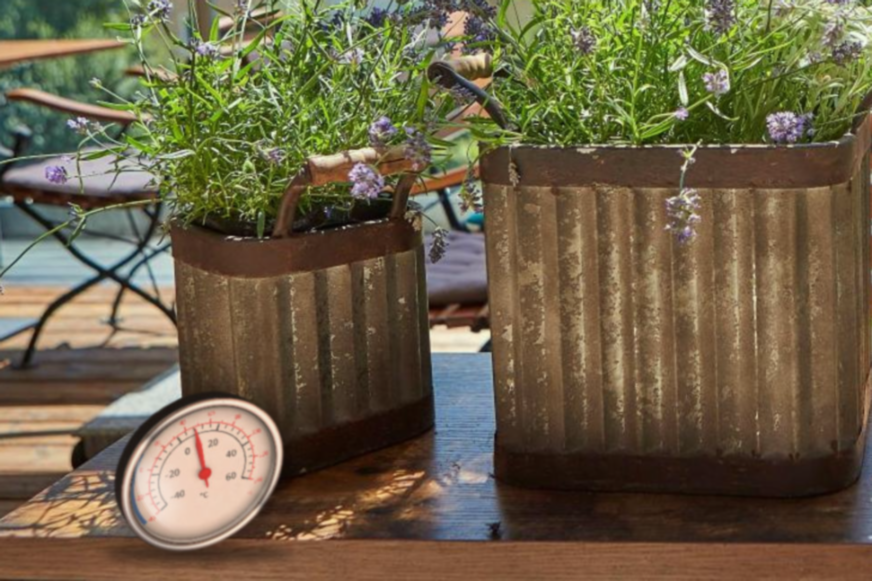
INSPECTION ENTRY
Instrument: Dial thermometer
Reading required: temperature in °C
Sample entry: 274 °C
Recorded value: 8 °C
